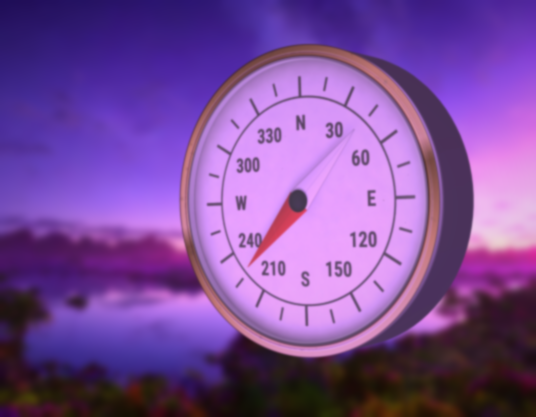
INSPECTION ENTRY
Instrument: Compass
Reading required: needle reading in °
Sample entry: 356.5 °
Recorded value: 225 °
